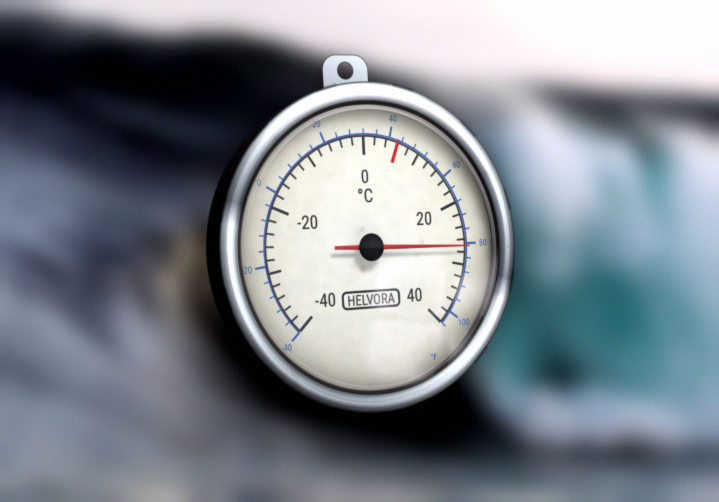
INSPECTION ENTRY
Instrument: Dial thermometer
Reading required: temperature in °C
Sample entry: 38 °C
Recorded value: 27 °C
